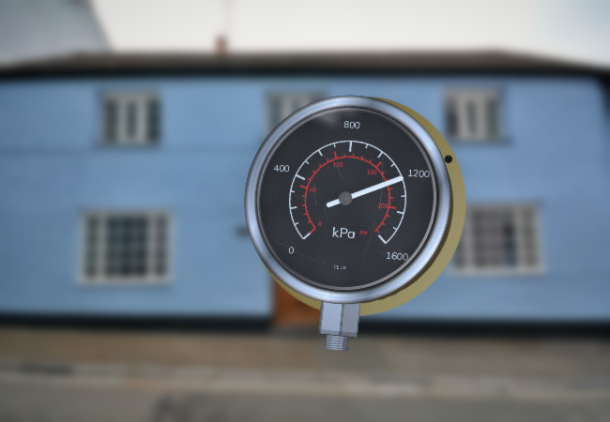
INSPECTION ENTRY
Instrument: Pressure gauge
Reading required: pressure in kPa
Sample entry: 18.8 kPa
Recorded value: 1200 kPa
